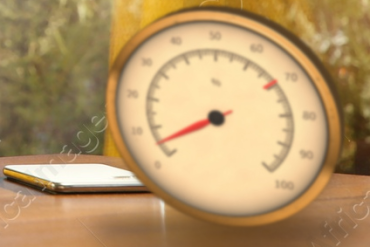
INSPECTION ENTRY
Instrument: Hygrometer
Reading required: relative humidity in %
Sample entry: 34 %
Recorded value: 5 %
